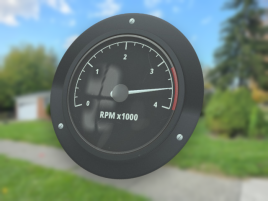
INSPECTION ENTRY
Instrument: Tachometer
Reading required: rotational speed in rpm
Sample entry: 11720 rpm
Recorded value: 3600 rpm
